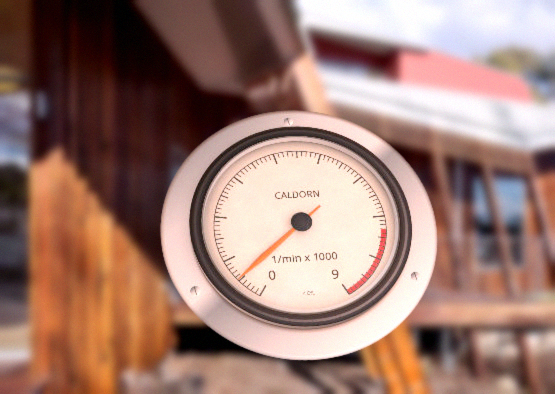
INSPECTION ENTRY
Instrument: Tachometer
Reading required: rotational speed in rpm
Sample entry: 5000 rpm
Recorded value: 500 rpm
